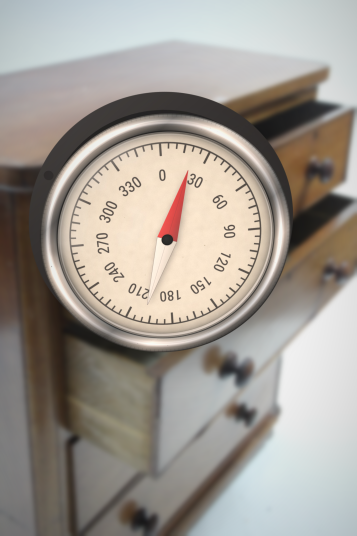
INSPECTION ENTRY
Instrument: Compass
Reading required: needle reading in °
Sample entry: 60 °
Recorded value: 20 °
